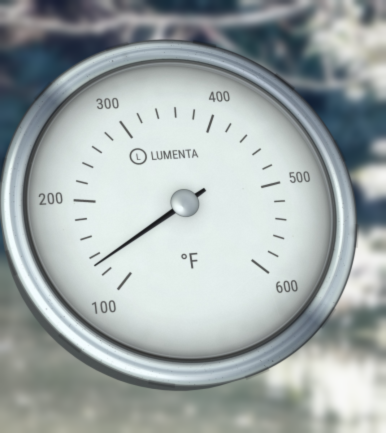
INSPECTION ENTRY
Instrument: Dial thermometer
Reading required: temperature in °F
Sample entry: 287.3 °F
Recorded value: 130 °F
